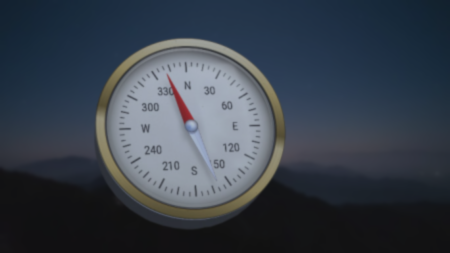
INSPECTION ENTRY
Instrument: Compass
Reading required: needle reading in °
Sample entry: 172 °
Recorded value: 340 °
